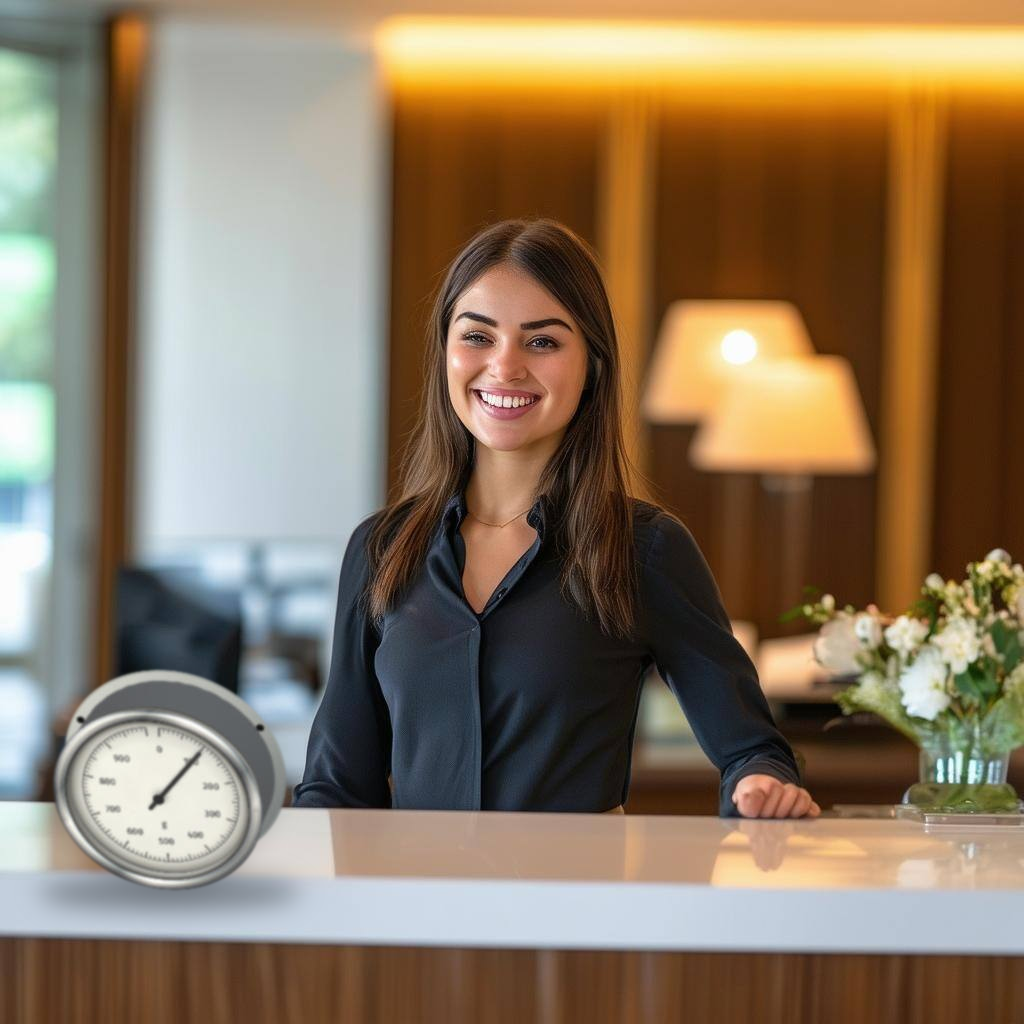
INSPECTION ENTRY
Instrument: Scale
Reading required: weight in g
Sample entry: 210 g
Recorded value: 100 g
